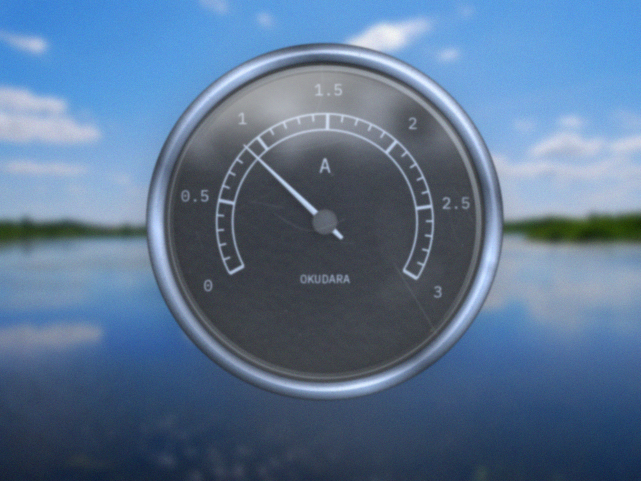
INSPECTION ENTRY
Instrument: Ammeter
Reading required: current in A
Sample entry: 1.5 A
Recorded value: 0.9 A
